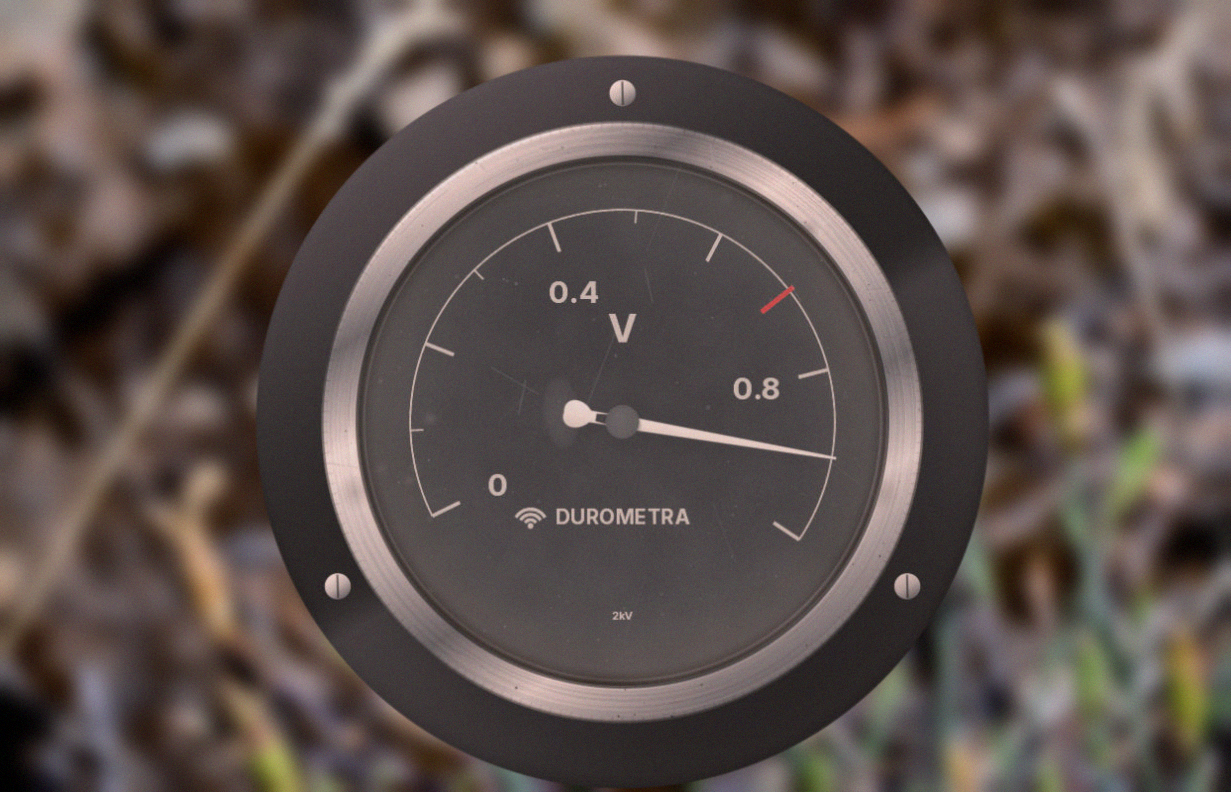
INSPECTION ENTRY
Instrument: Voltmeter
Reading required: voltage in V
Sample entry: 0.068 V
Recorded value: 0.9 V
